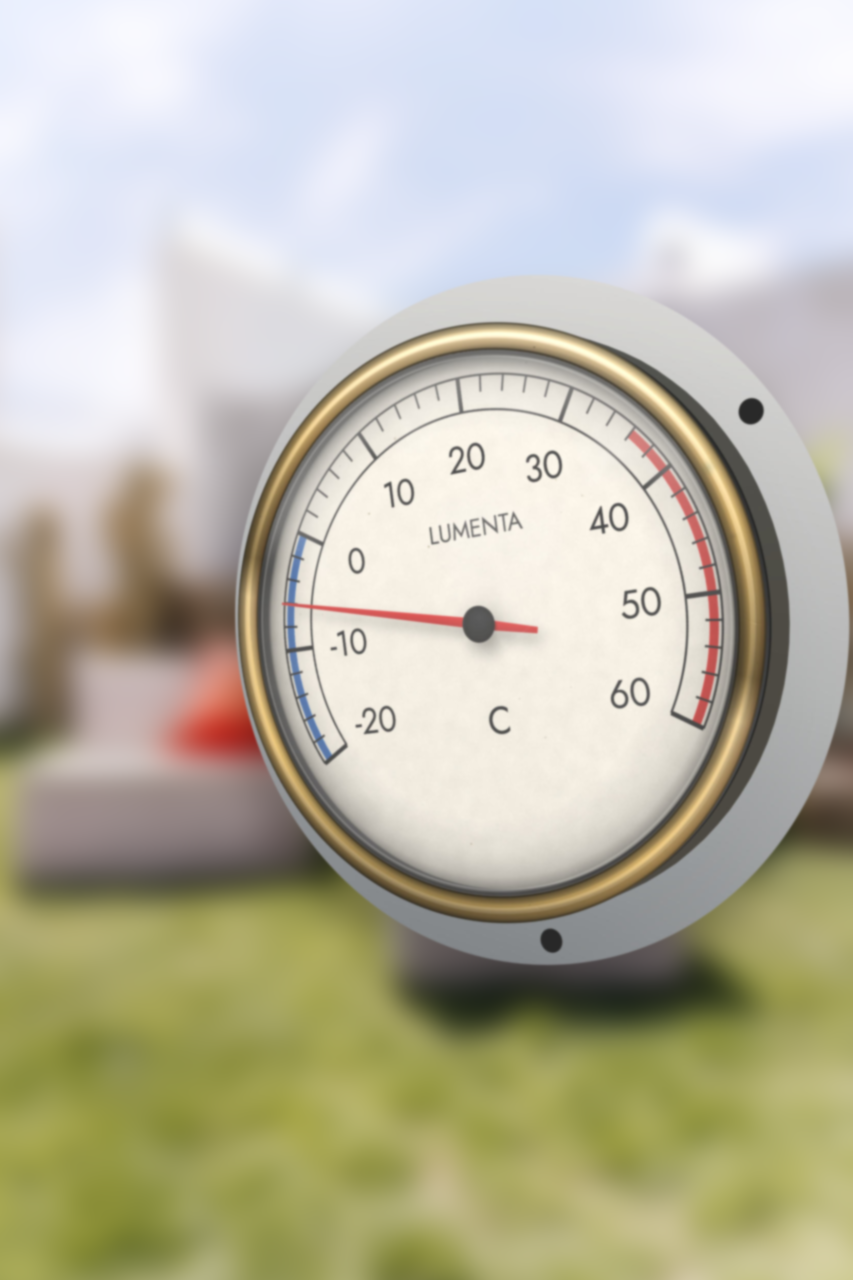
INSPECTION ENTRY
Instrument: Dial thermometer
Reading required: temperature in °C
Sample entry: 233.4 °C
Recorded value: -6 °C
